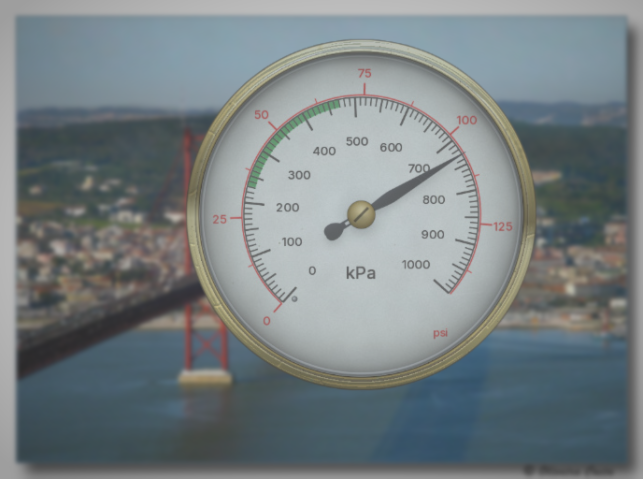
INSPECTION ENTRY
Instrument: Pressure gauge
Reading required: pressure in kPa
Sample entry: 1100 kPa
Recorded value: 730 kPa
